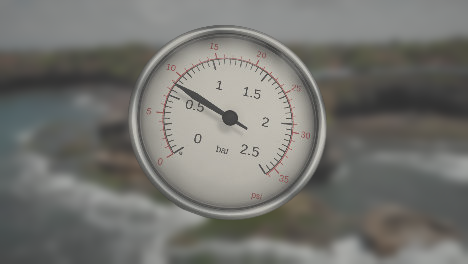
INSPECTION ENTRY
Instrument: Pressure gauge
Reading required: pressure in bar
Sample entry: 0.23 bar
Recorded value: 0.6 bar
